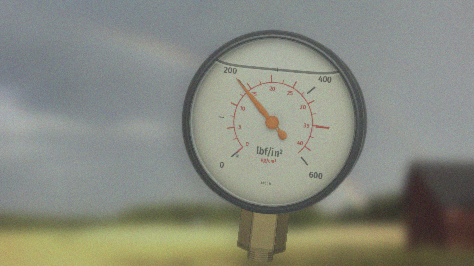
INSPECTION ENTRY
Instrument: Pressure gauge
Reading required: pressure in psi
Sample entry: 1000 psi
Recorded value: 200 psi
